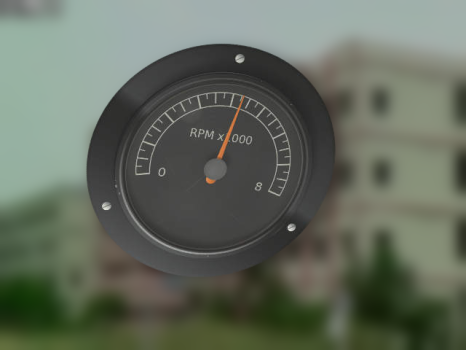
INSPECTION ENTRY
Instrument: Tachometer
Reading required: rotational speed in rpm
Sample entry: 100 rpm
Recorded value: 4250 rpm
